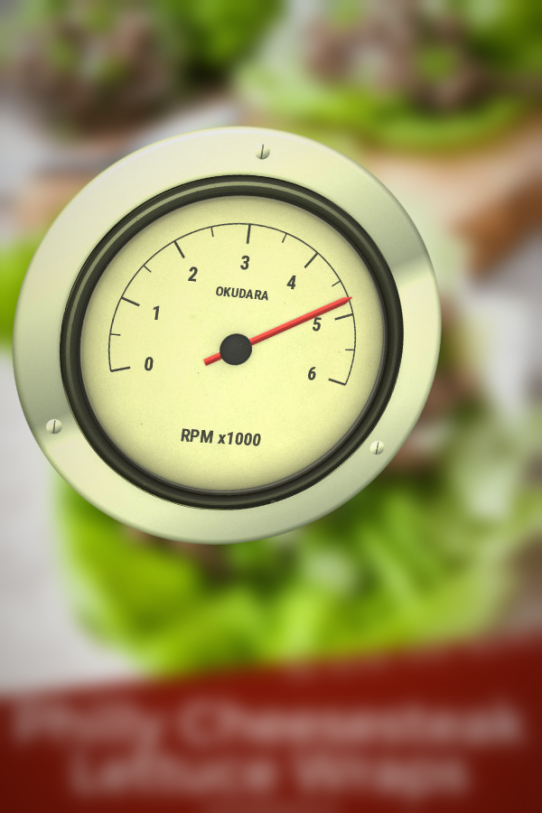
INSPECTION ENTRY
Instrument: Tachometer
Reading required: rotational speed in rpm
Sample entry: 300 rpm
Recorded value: 4750 rpm
